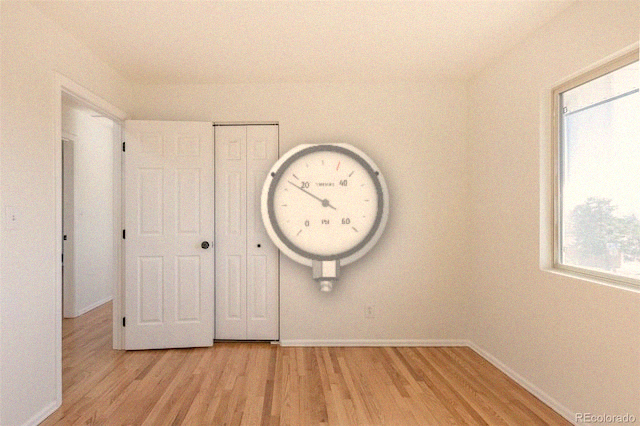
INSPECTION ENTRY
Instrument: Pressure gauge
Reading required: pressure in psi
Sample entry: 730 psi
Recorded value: 17.5 psi
